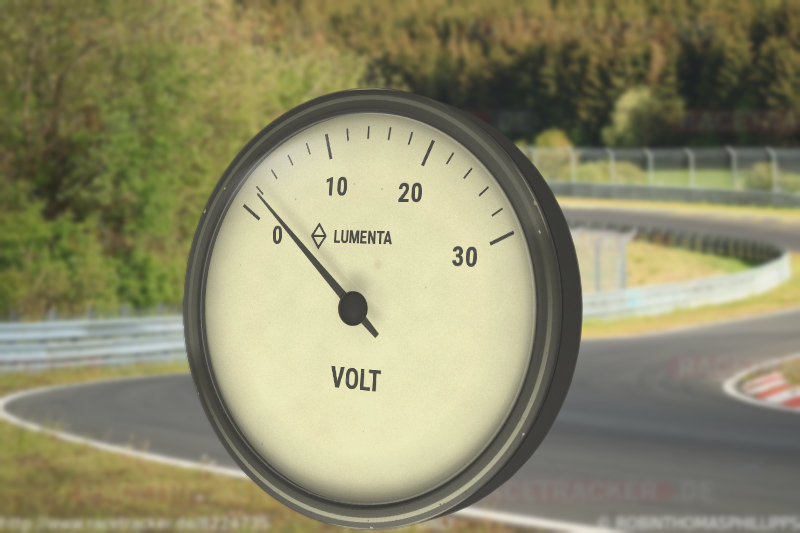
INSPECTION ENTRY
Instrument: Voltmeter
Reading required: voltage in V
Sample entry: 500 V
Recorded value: 2 V
